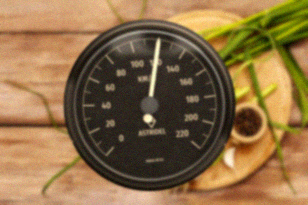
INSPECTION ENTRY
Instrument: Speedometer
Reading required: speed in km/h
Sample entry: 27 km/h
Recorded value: 120 km/h
